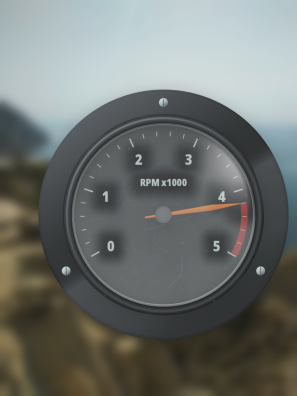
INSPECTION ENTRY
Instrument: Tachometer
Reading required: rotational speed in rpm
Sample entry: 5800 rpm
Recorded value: 4200 rpm
